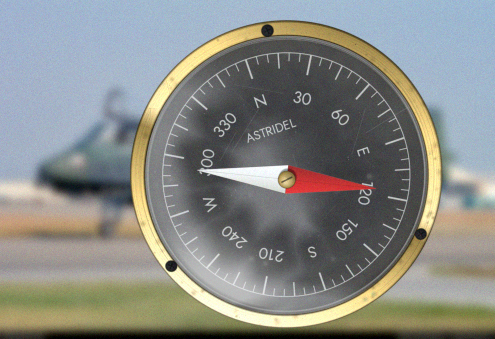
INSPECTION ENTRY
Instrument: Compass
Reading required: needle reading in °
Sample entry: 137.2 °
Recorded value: 115 °
